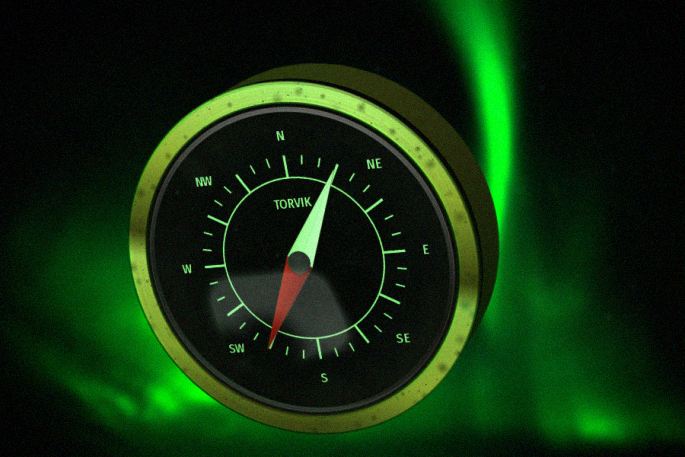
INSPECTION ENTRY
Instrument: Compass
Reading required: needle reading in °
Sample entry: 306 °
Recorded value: 210 °
